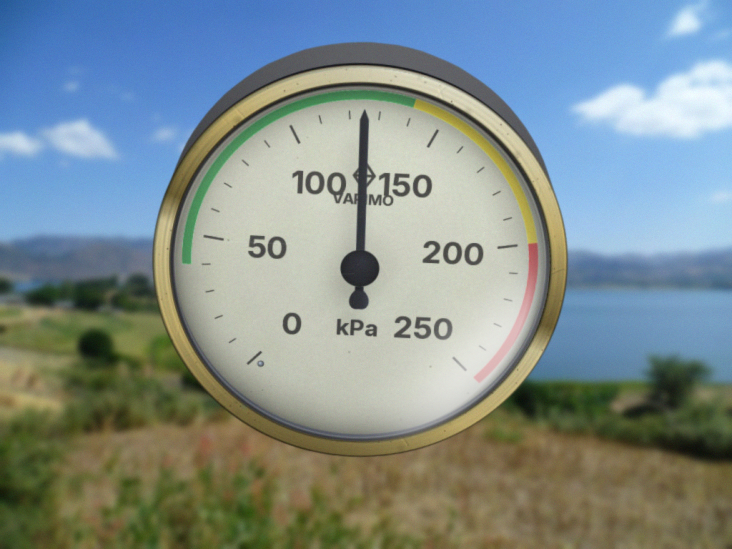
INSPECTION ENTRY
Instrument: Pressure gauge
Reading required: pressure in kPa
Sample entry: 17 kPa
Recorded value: 125 kPa
